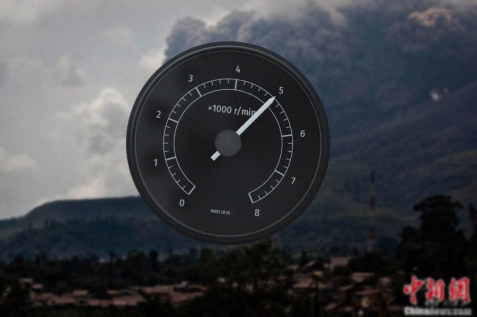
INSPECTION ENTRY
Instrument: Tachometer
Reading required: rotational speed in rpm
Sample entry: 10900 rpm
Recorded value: 5000 rpm
